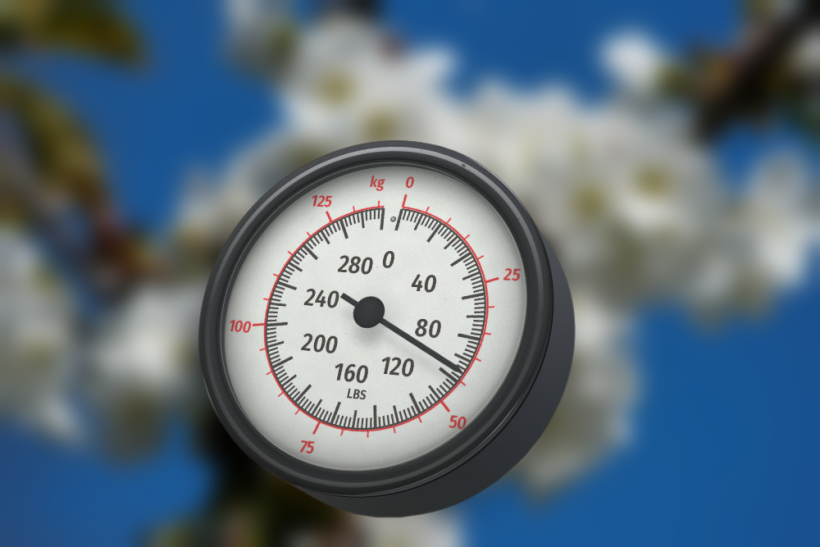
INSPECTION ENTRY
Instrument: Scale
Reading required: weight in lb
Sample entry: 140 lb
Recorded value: 96 lb
